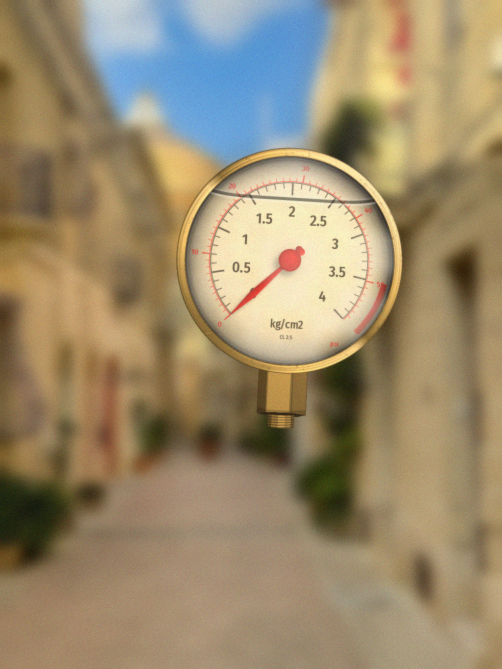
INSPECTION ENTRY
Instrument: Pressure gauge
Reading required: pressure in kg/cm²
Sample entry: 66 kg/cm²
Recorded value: 0 kg/cm²
